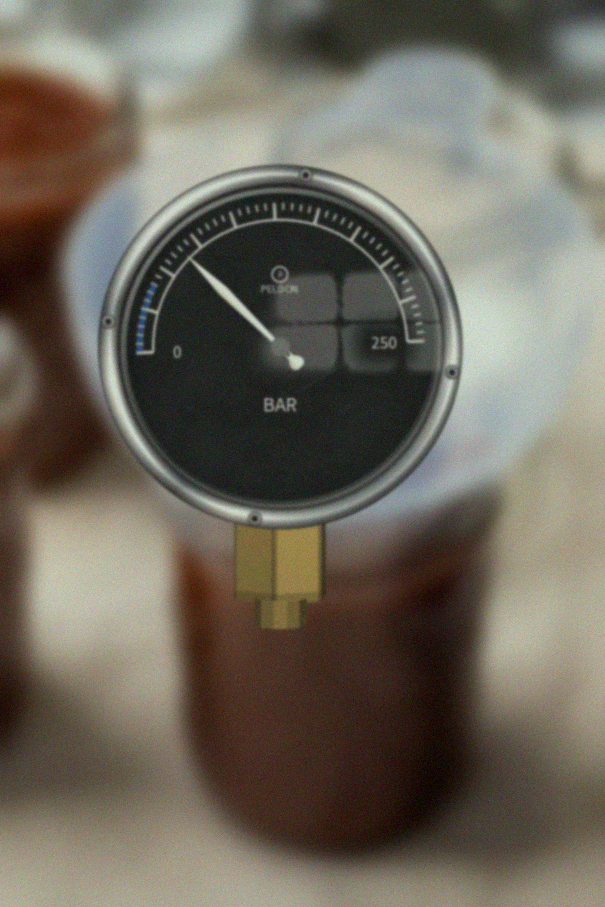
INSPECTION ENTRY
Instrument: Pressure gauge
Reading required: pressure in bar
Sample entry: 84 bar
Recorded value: 65 bar
